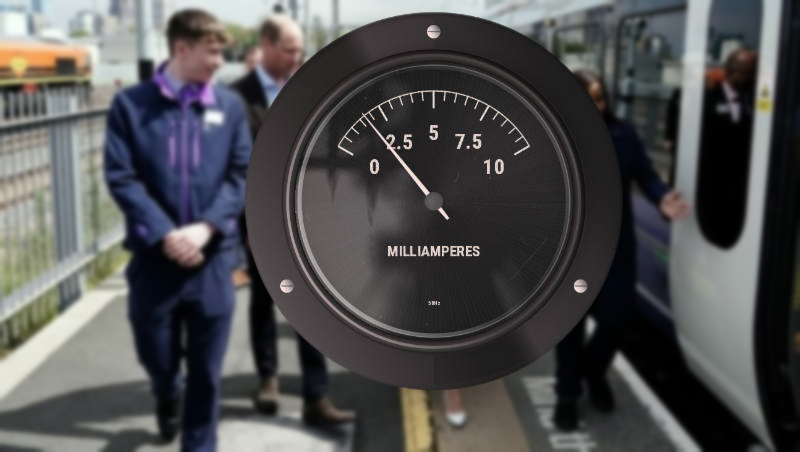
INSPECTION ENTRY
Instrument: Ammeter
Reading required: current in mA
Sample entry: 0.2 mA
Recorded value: 1.75 mA
